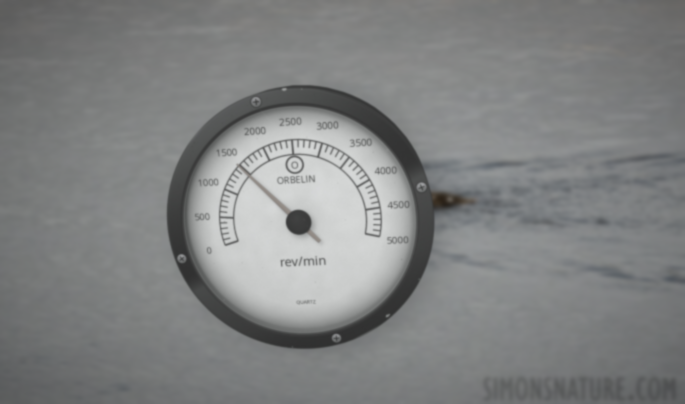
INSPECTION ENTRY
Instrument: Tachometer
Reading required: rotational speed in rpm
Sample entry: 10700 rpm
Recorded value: 1500 rpm
